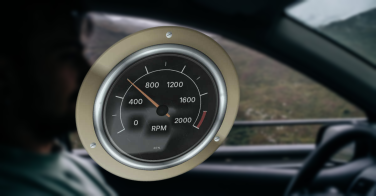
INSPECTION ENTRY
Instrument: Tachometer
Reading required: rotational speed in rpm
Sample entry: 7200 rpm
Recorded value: 600 rpm
